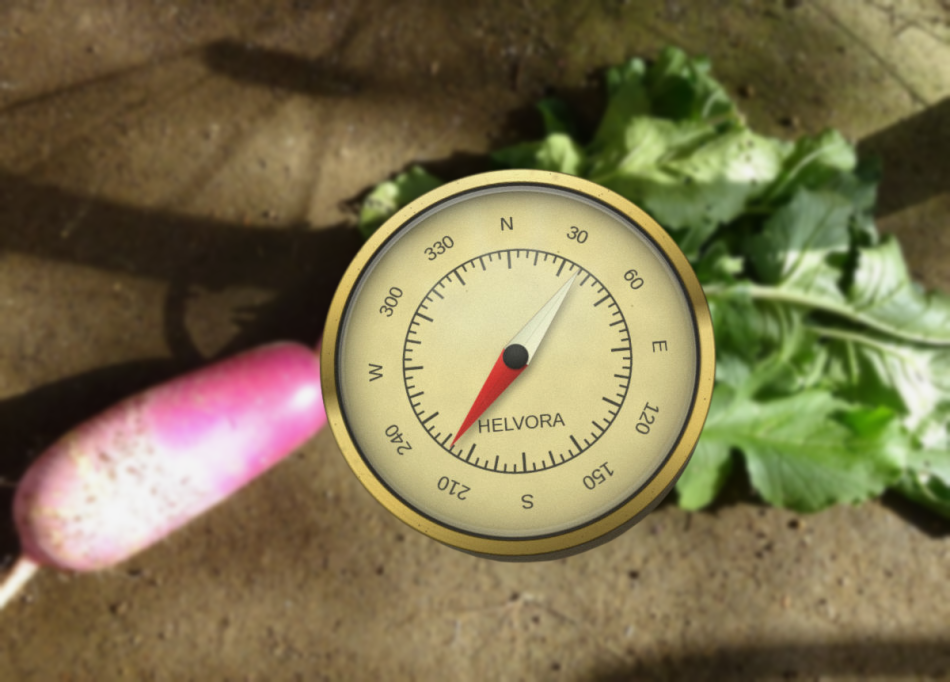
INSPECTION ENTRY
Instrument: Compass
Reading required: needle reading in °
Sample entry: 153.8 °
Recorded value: 220 °
